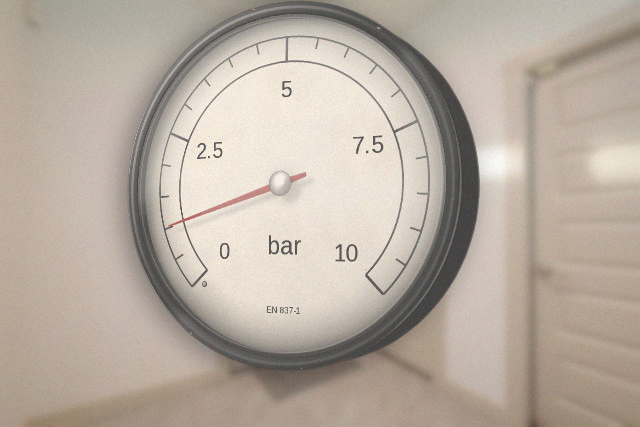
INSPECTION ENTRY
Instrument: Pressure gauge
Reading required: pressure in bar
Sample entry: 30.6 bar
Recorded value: 1 bar
